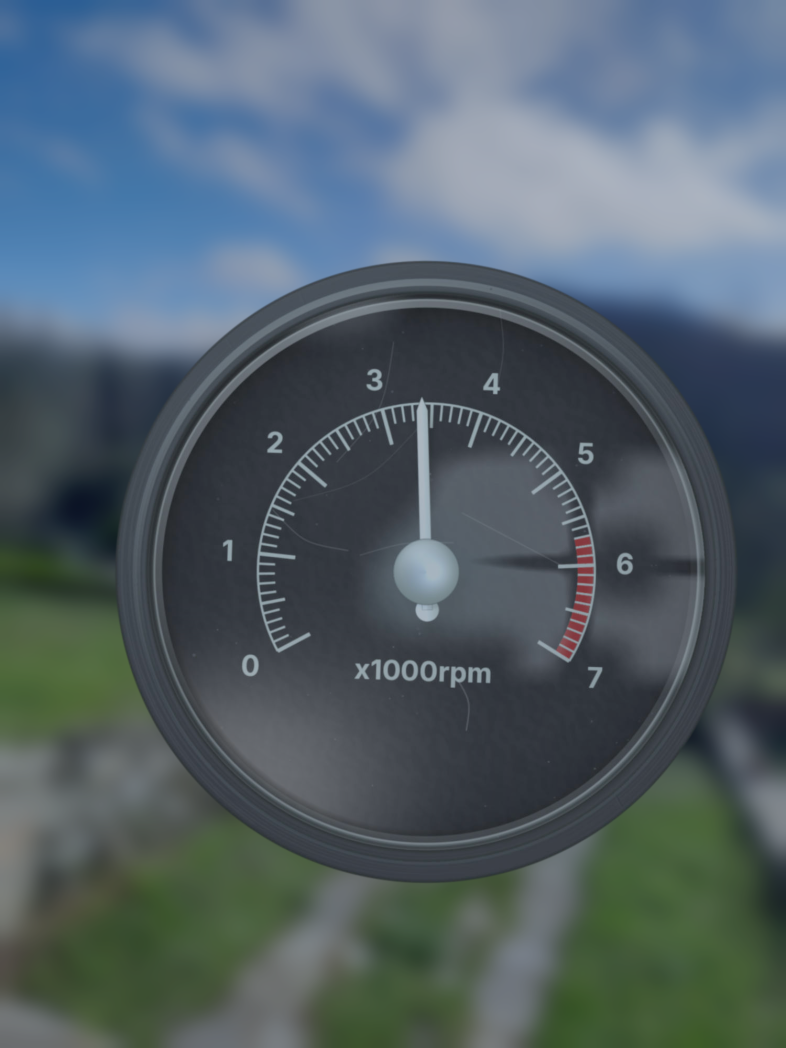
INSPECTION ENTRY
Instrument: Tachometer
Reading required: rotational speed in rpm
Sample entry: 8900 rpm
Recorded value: 3400 rpm
